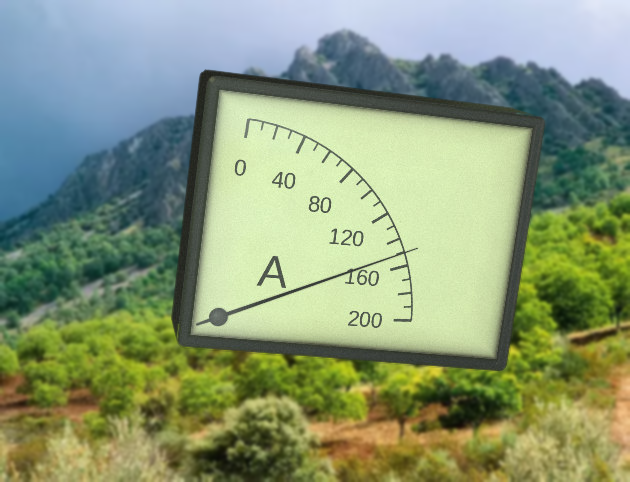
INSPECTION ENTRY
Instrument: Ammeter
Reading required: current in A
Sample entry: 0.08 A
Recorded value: 150 A
